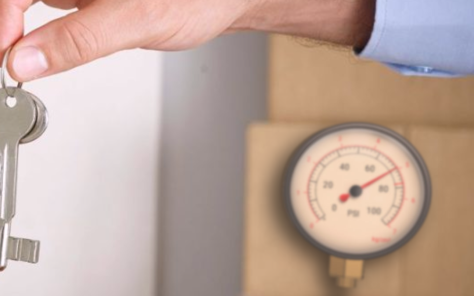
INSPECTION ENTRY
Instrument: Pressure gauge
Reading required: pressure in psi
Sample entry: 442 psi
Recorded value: 70 psi
